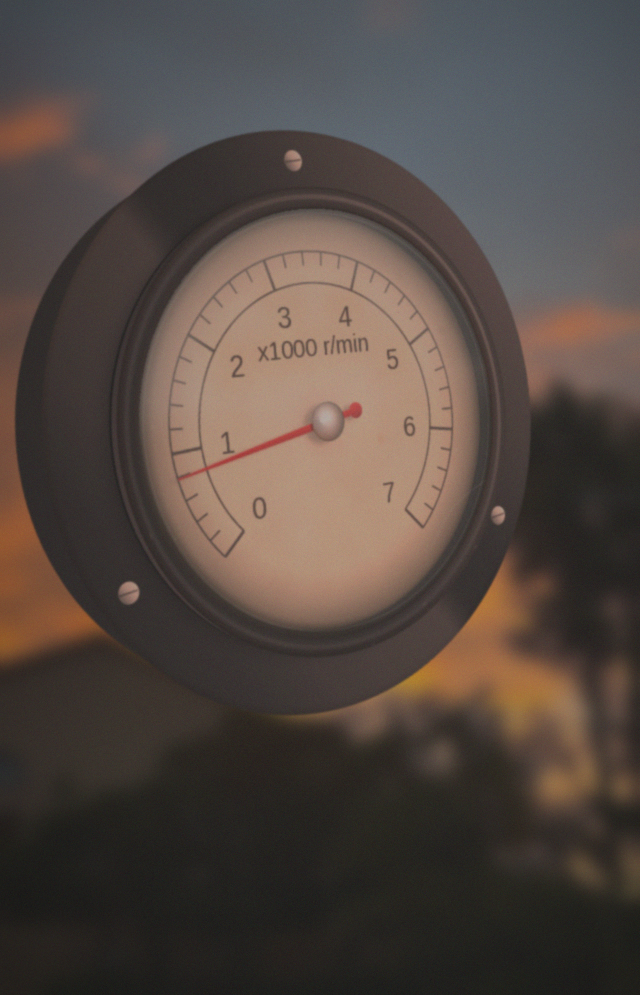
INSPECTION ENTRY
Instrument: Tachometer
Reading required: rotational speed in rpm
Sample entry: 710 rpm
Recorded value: 800 rpm
